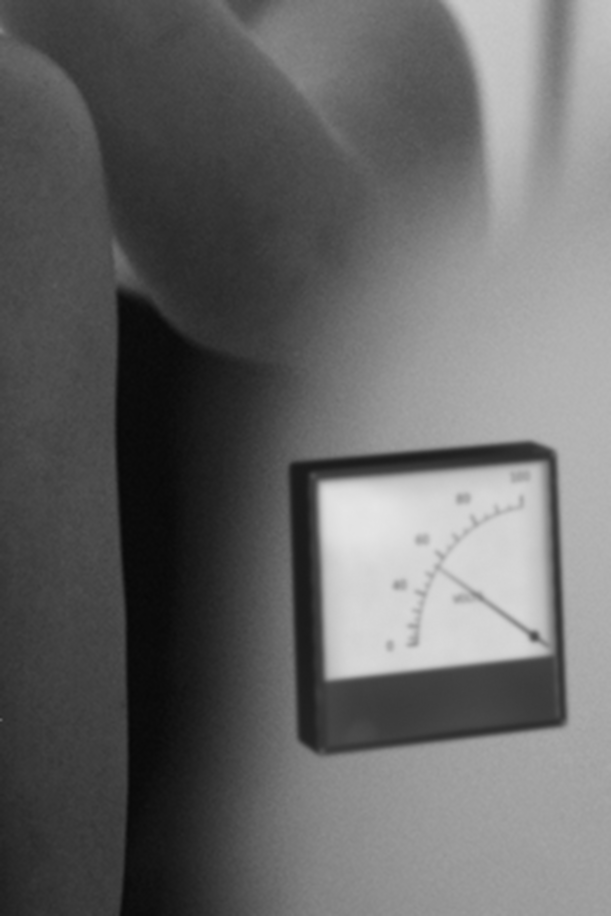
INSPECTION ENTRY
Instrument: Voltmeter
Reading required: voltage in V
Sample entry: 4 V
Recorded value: 55 V
